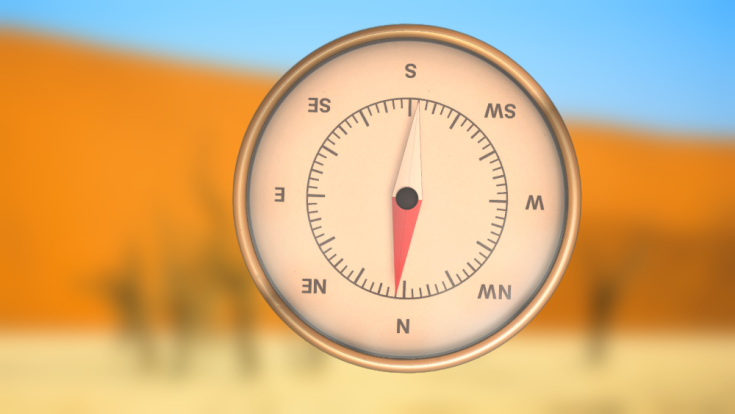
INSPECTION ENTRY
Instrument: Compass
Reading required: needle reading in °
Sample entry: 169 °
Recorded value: 5 °
